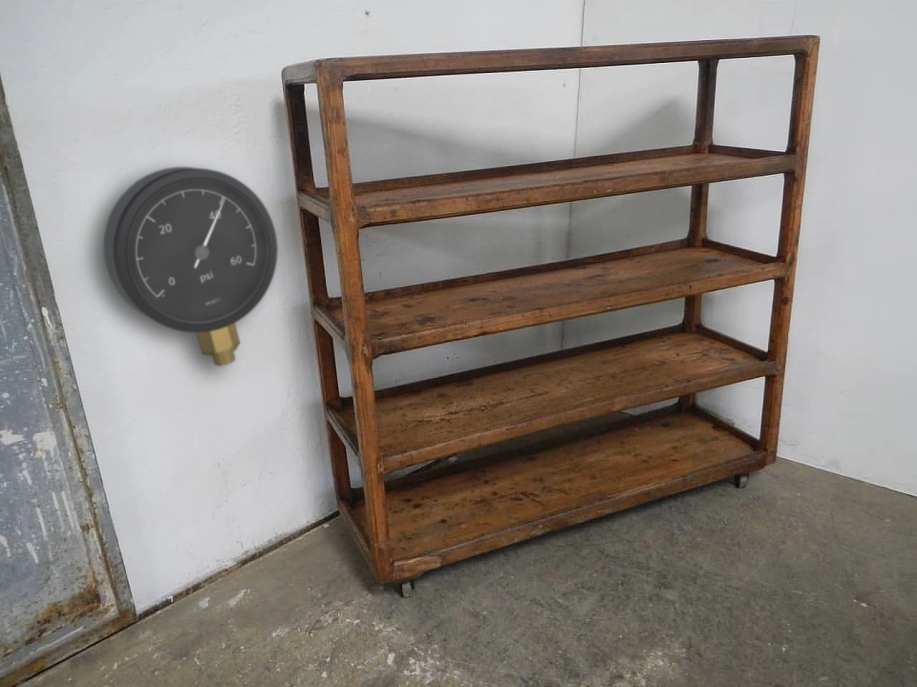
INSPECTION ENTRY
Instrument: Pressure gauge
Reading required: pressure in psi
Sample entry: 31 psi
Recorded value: 40 psi
